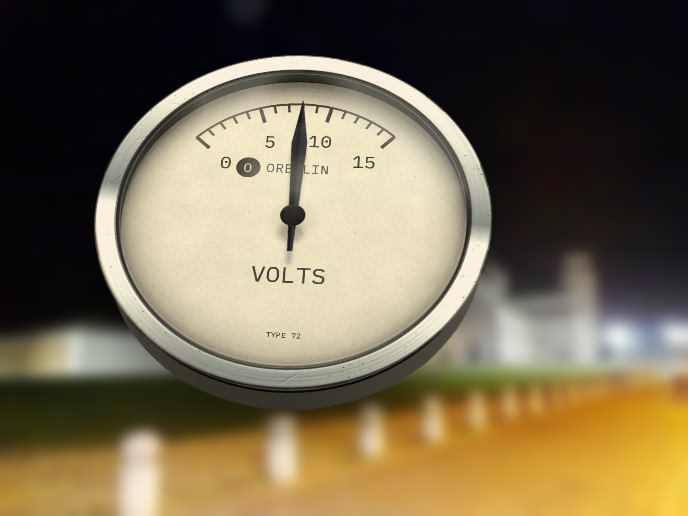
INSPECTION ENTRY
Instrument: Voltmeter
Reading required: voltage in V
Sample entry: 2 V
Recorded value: 8 V
